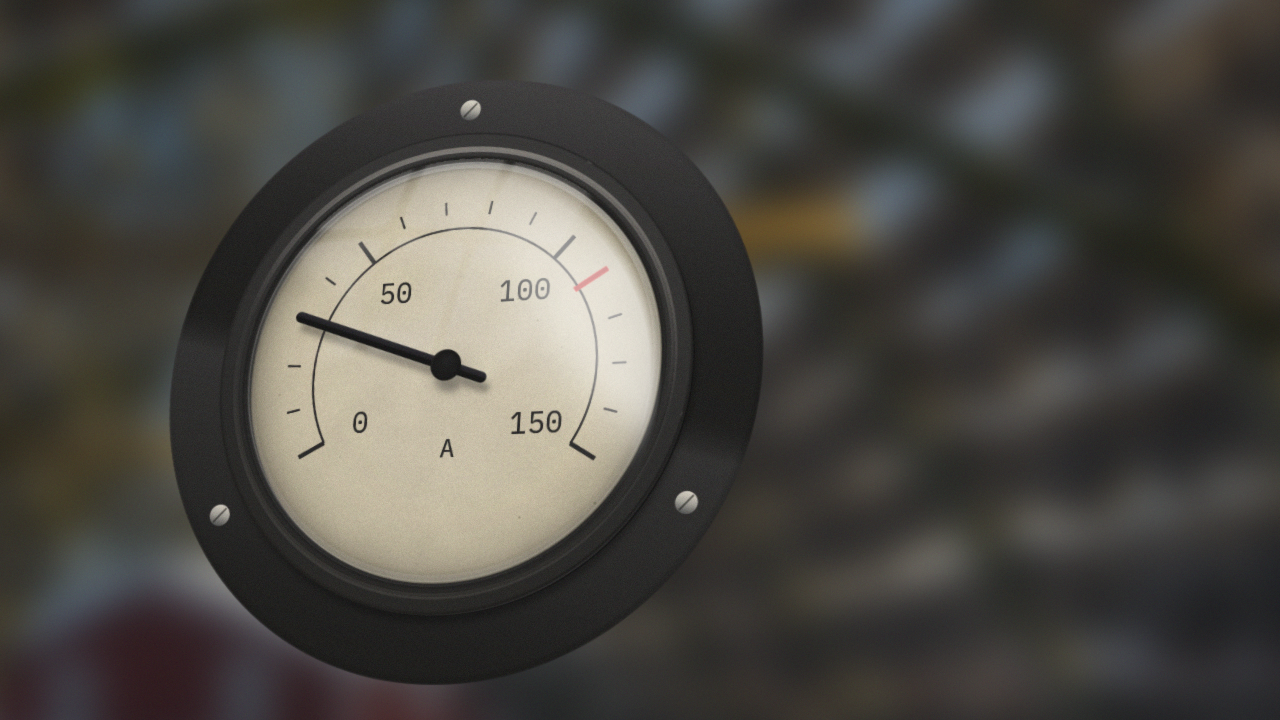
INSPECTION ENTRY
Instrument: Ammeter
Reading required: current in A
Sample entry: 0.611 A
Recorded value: 30 A
